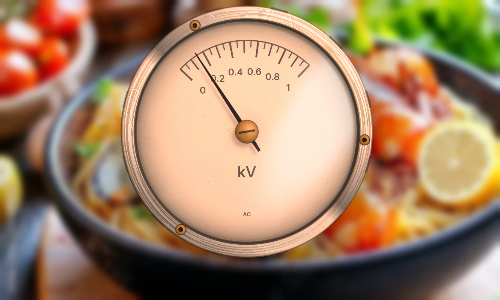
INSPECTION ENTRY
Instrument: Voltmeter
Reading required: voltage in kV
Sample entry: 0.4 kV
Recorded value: 0.15 kV
